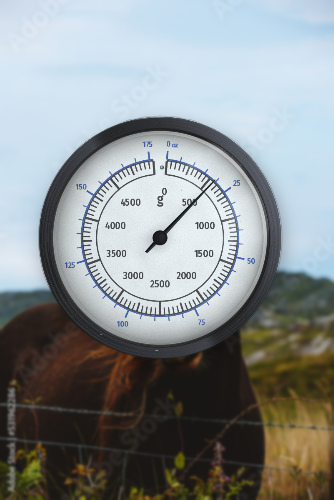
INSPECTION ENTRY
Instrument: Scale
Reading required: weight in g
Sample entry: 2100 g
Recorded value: 550 g
